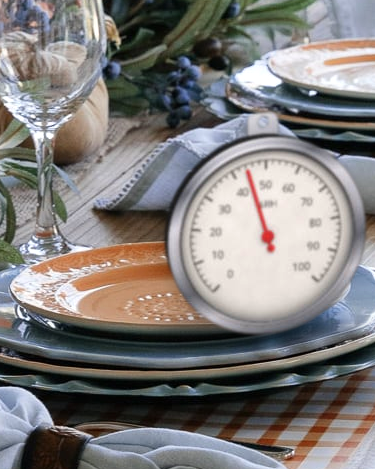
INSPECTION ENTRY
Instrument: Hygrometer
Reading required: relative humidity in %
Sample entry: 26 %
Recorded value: 44 %
